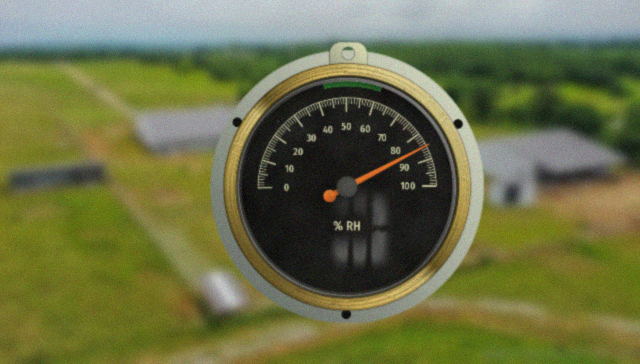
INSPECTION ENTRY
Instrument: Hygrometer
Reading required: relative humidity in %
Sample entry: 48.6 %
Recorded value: 85 %
